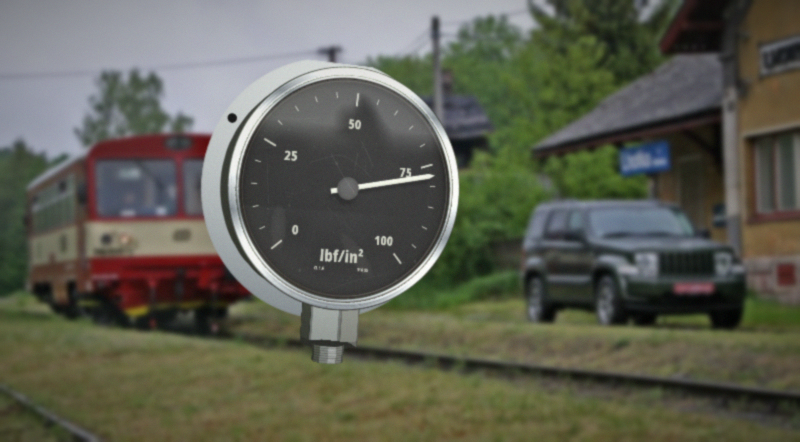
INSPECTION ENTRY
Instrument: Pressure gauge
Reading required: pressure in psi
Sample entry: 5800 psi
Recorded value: 77.5 psi
